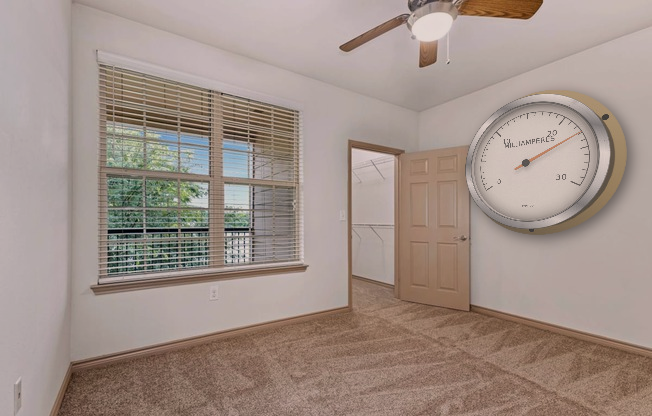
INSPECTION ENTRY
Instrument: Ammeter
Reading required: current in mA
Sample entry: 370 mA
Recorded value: 23 mA
